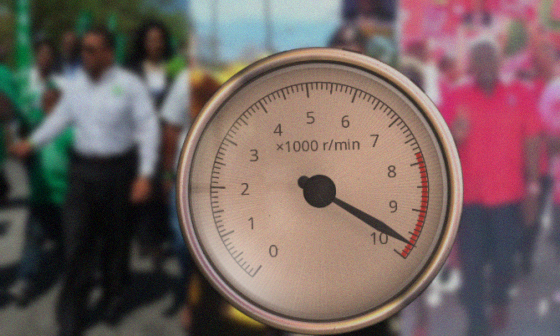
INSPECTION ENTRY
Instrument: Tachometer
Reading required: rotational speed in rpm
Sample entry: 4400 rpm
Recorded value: 9700 rpm
